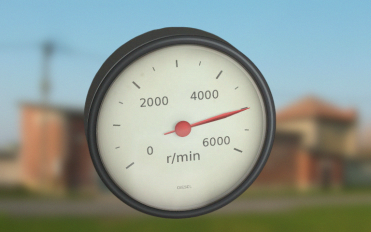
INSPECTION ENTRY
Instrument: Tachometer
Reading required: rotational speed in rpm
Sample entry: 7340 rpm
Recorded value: 5000 rpm
